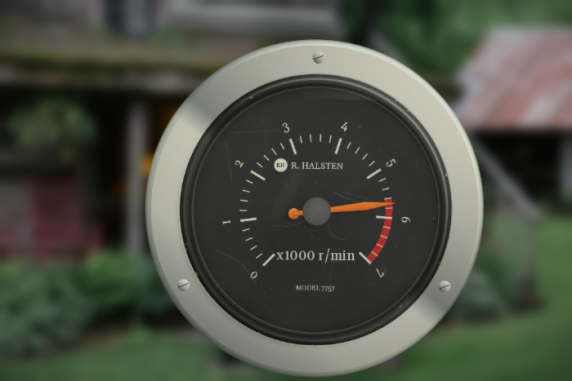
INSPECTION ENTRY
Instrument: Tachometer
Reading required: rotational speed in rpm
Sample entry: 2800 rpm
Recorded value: 5700 rpm
